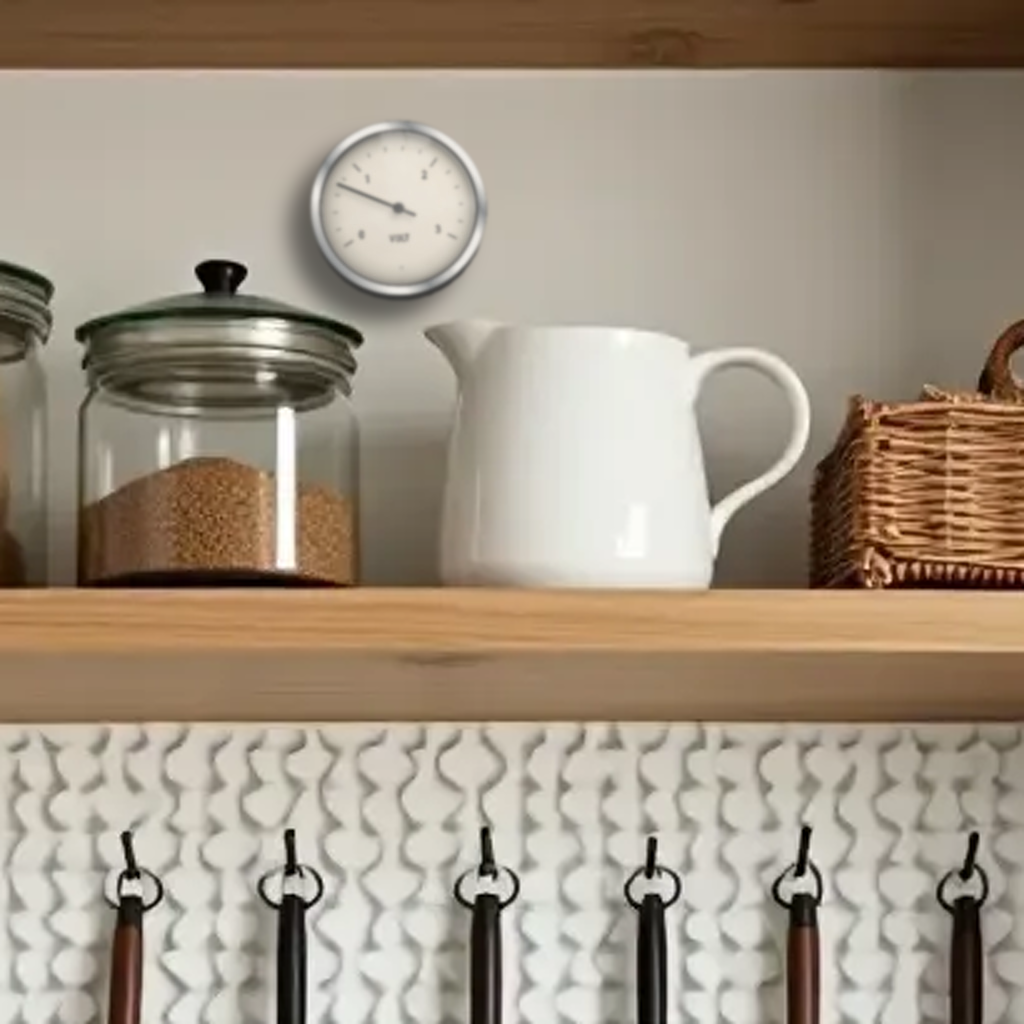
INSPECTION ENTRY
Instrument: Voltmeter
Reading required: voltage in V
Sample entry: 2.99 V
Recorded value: 0.7 V
